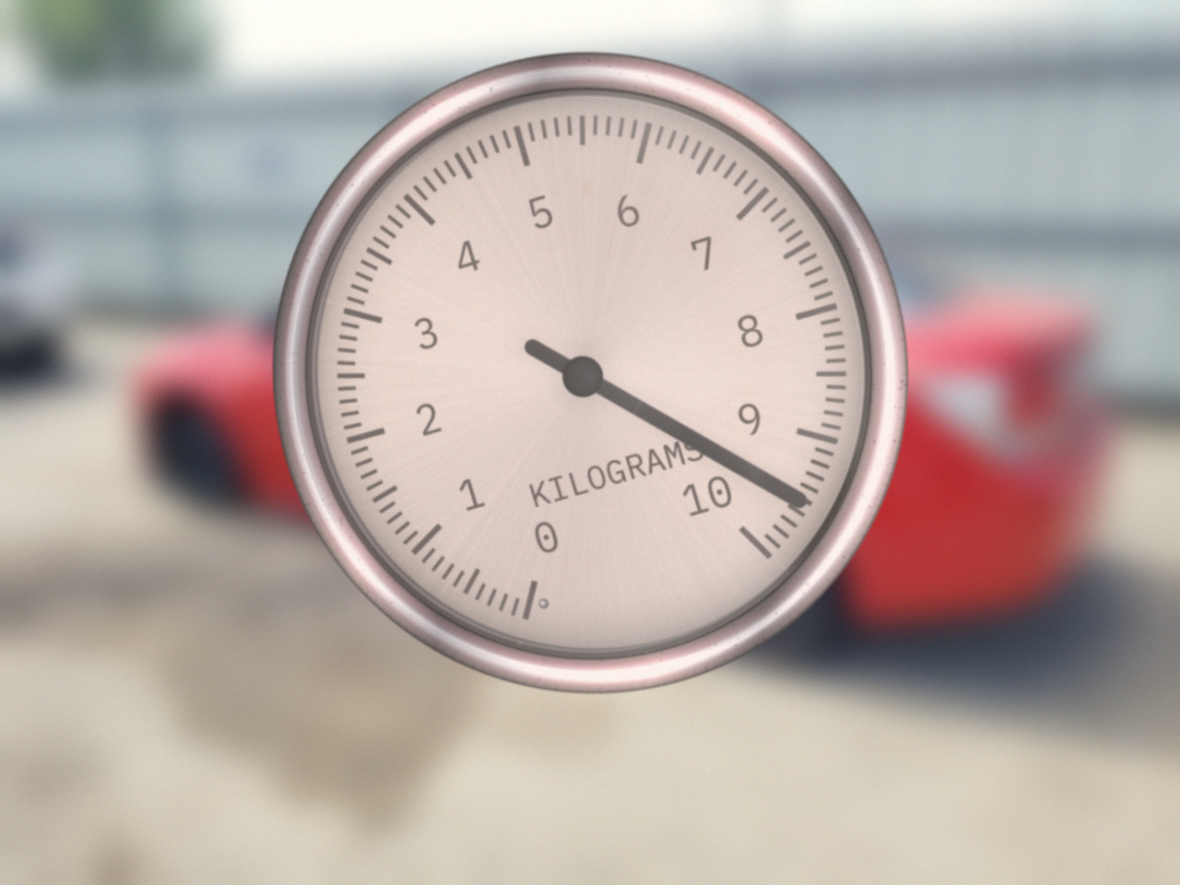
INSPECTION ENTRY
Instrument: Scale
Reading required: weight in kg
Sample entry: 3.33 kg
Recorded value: 9.5 kg
